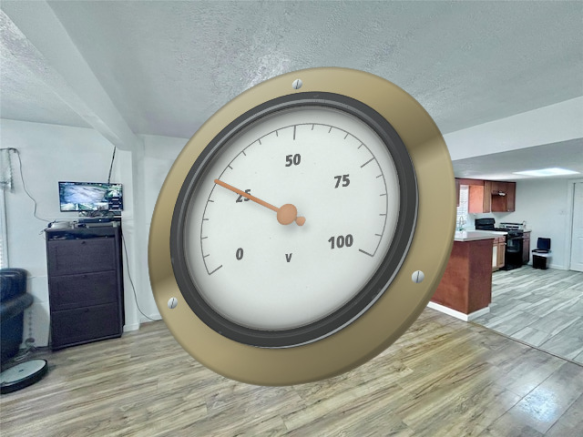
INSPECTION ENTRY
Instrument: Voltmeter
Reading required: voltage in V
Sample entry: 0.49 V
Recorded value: 25 V
